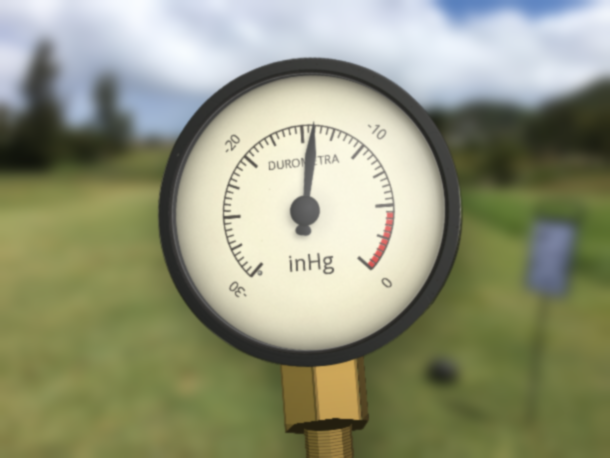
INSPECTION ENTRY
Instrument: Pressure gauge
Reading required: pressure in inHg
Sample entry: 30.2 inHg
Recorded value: -14 inHg
